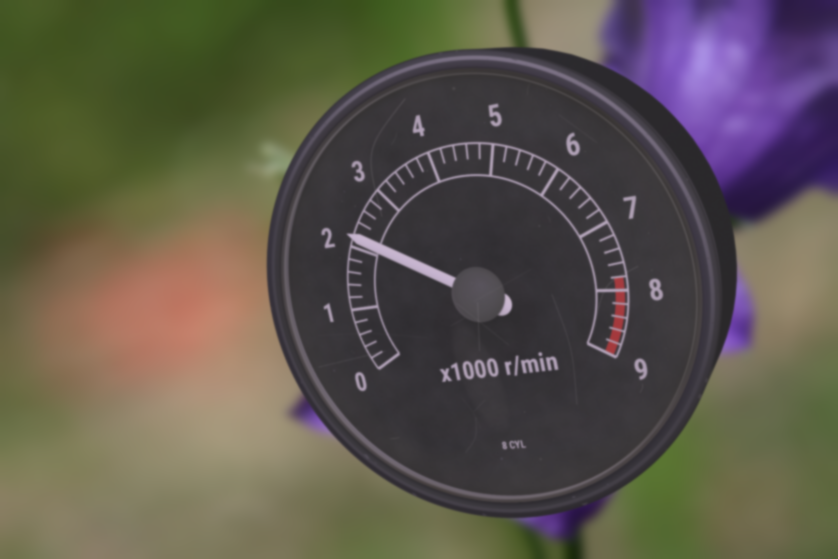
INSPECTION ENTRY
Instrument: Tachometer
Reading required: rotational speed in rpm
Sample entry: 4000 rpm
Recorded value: 2200 rpm
